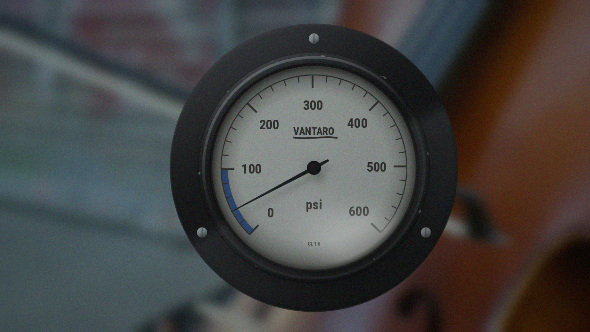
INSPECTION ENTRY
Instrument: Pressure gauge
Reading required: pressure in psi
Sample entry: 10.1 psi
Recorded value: 40 psi
